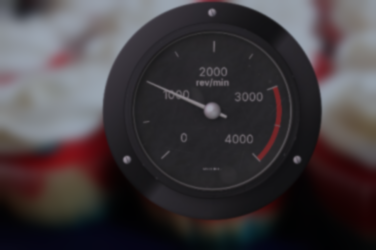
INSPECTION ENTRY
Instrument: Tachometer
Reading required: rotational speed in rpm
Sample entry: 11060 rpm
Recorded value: 1000 rpm
